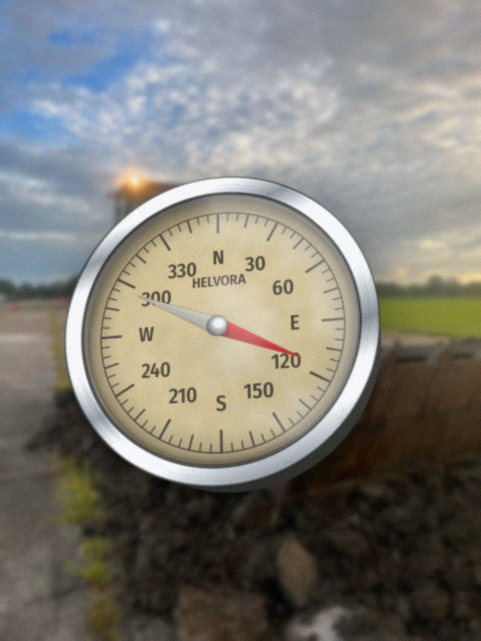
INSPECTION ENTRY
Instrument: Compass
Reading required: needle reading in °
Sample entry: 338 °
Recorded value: 115 °
